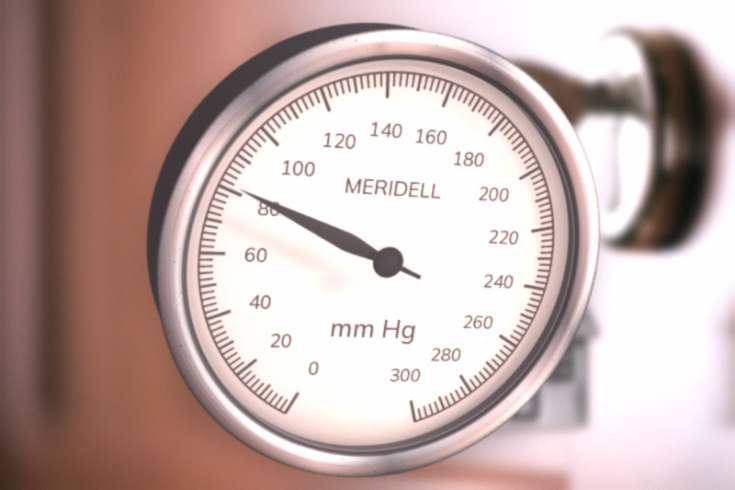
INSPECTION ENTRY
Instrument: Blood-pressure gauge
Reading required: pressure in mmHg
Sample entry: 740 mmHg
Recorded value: 82 mmHg
